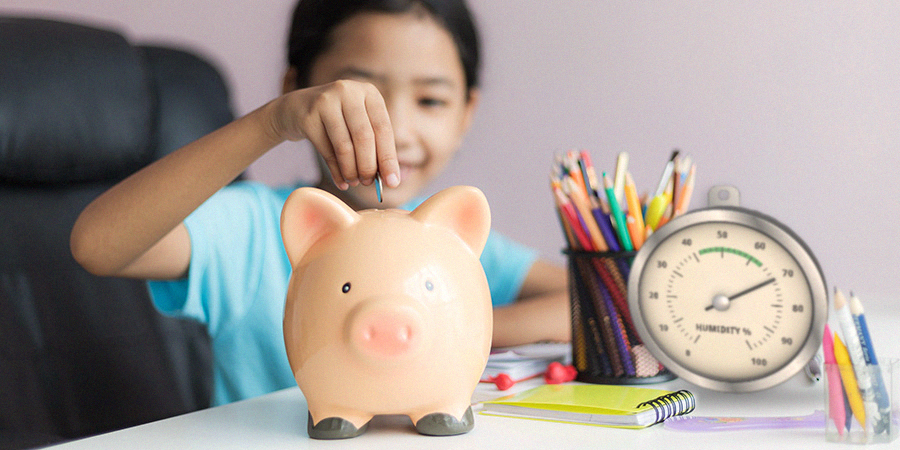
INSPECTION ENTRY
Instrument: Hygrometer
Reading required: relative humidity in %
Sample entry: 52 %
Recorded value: 70 %
